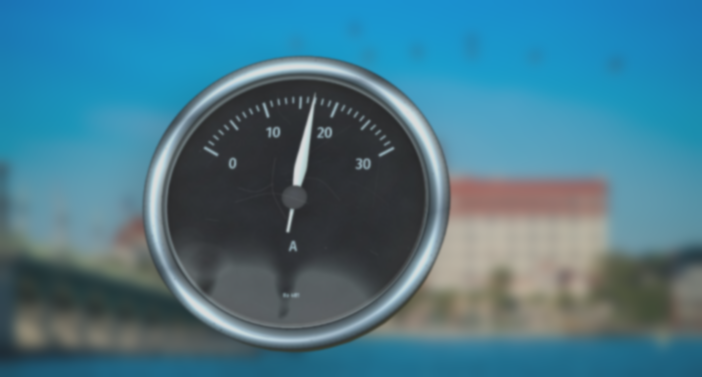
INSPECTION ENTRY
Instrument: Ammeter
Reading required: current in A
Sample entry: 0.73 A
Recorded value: 17 A
